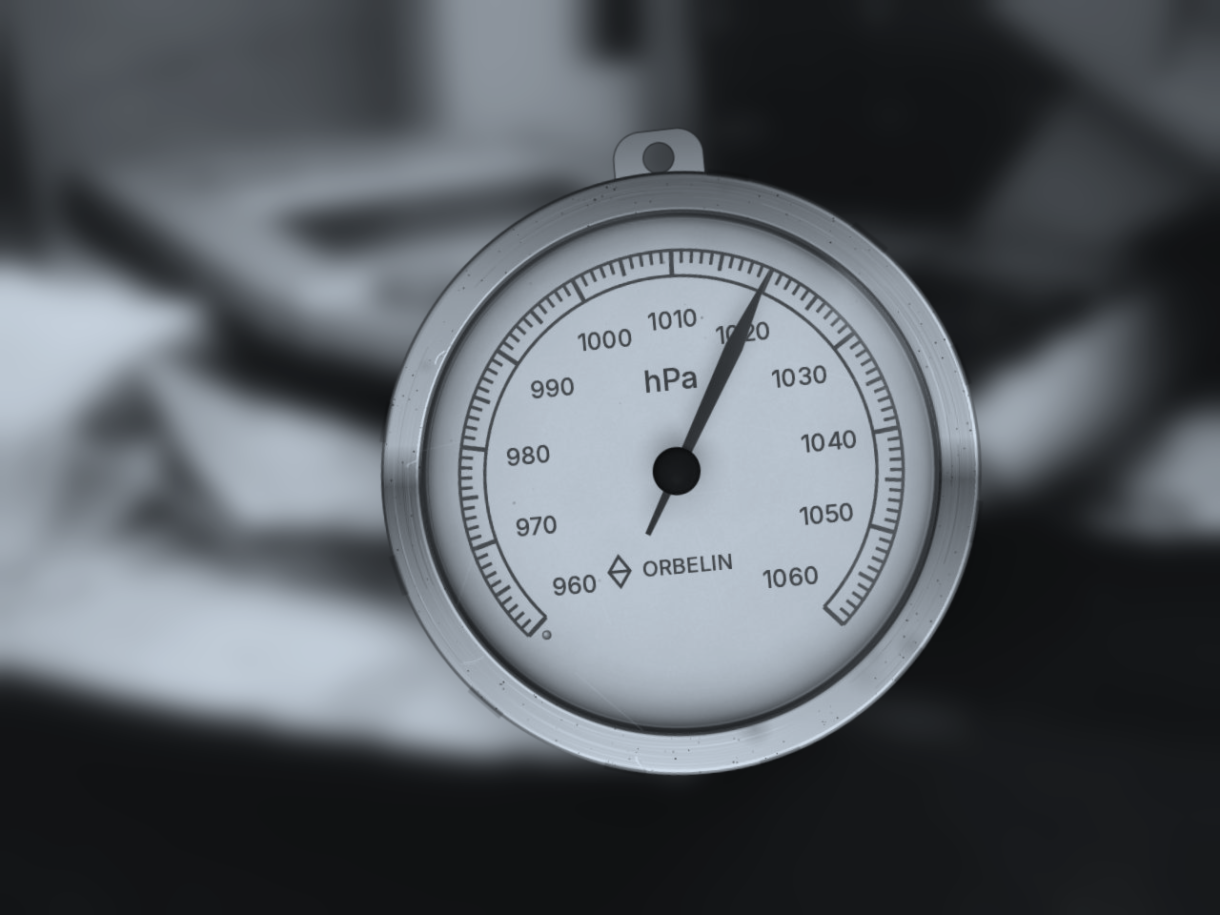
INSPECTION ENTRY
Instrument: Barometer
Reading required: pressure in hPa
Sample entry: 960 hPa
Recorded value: 1020 hPa
